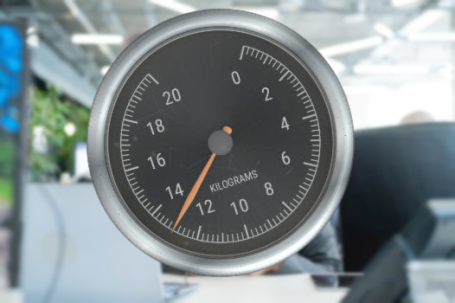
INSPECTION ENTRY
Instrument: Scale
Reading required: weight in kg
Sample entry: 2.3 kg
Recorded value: 13 kg
